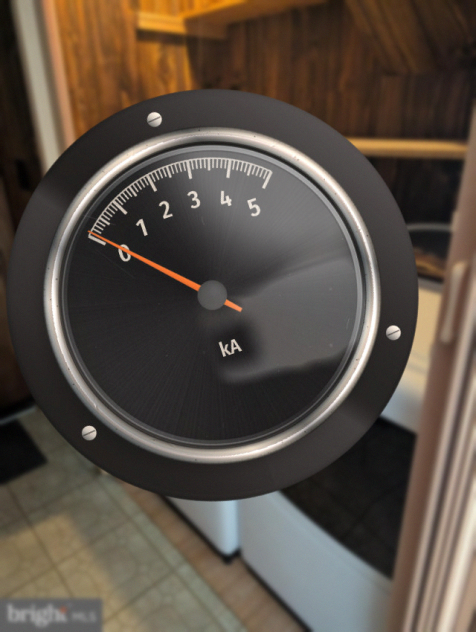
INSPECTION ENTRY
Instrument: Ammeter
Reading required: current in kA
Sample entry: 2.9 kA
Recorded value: 0.1 kA
